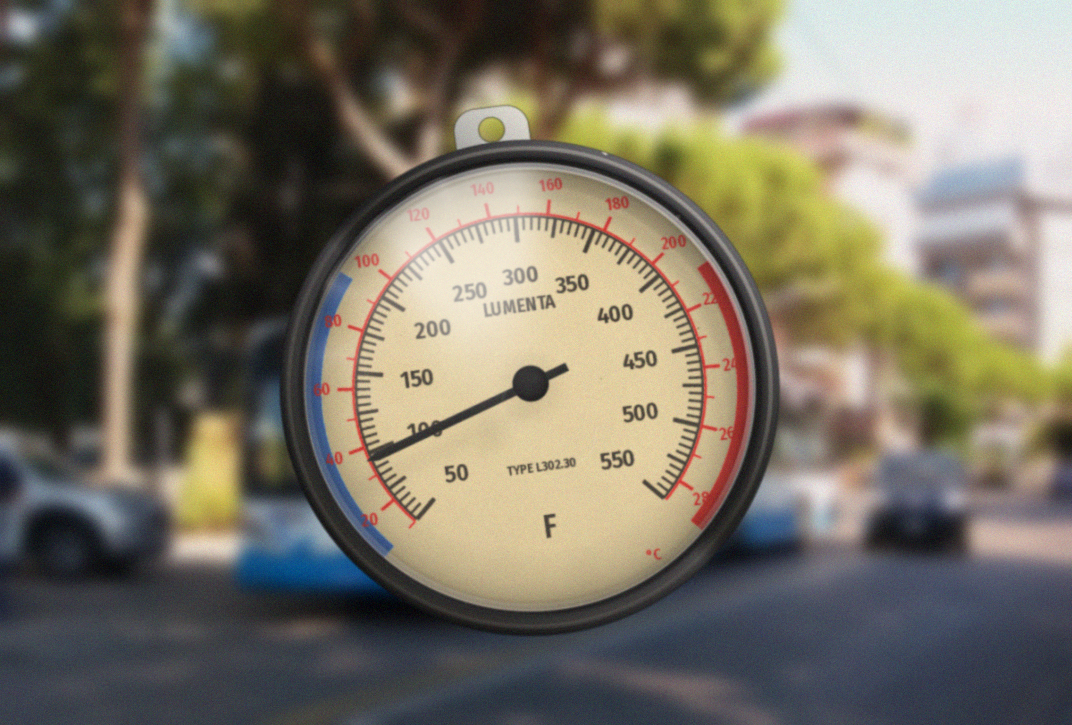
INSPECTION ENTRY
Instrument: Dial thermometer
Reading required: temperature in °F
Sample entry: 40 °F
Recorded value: 95 °F
